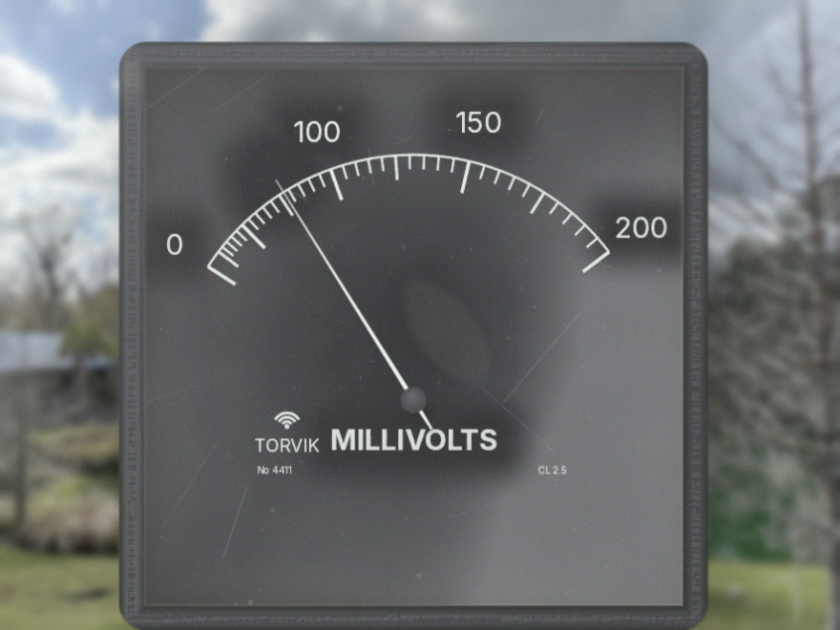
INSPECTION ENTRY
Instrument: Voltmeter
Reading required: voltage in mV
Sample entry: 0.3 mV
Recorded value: 77.5 mV
